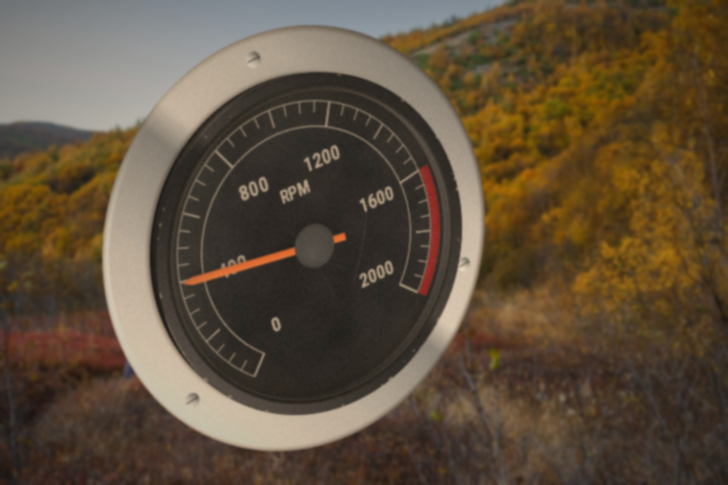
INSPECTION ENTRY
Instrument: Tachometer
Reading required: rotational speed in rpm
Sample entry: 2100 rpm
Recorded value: 400 rpm
